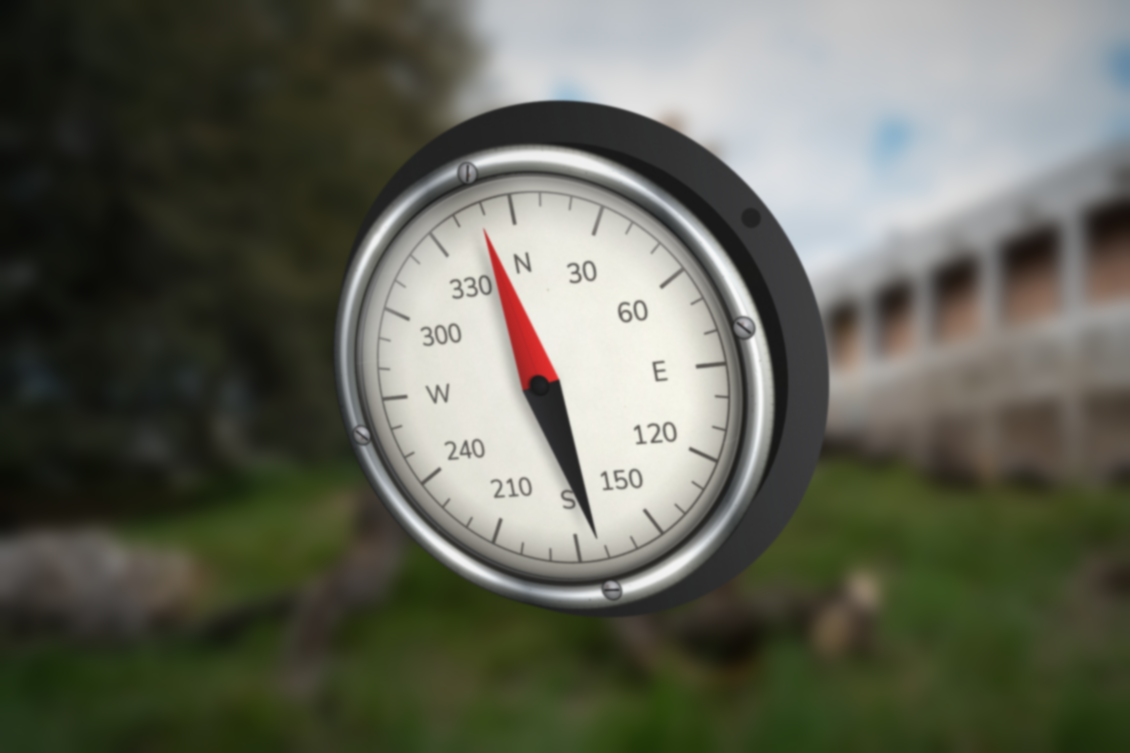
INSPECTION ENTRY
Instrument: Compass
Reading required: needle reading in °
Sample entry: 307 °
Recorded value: 350 °
